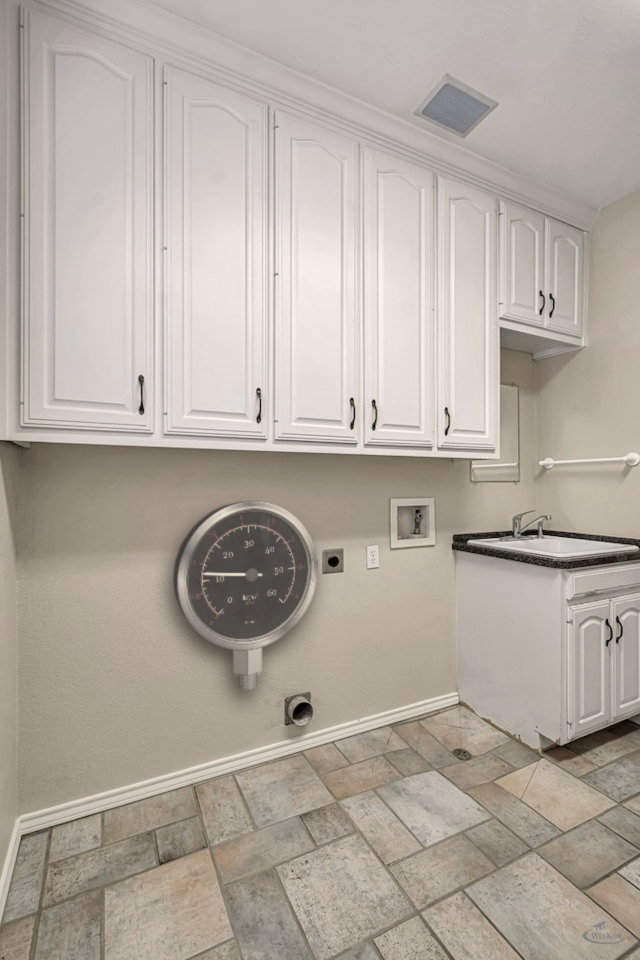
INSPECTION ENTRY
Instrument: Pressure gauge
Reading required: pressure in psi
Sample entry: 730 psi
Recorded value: 12 psi
